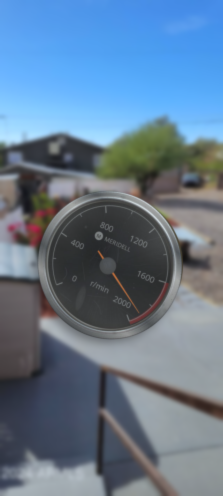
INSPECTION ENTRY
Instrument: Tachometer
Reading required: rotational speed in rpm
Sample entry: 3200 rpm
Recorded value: 1900 rpm
